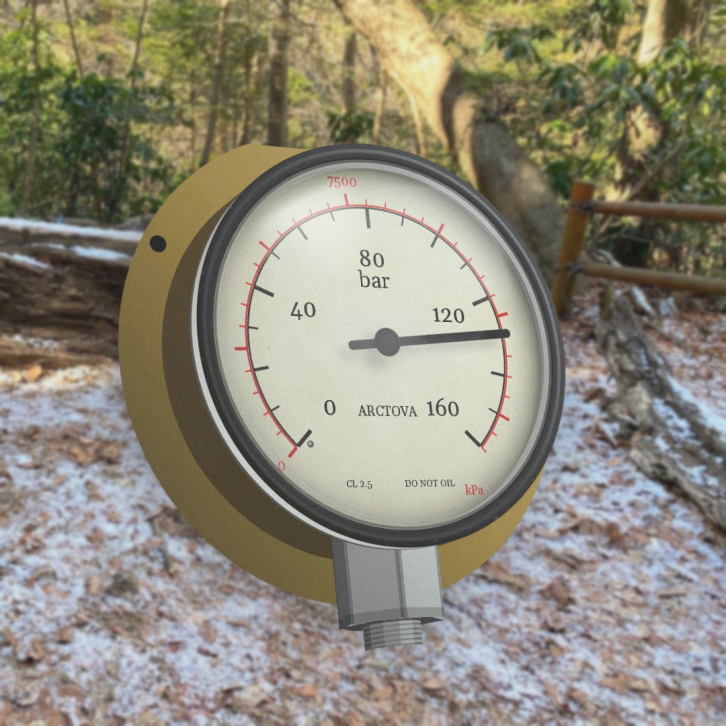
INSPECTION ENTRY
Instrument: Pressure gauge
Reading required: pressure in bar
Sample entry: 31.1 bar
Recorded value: 130 bar
